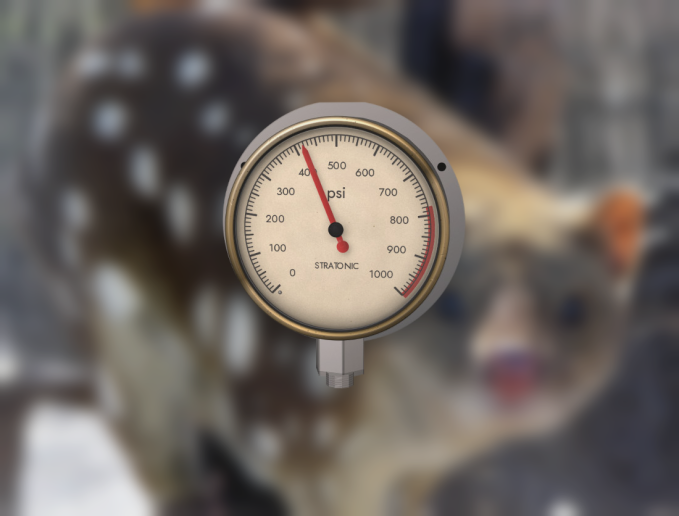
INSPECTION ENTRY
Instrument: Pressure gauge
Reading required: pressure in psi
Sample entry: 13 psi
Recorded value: 420 psi
